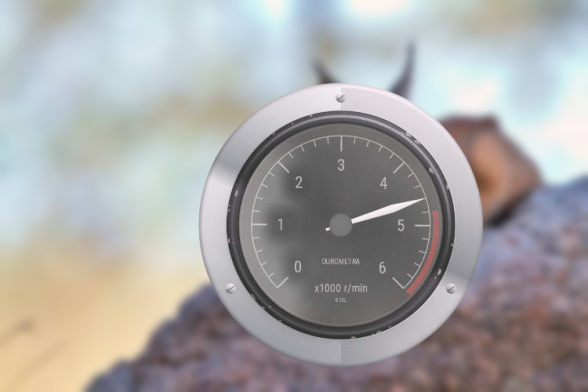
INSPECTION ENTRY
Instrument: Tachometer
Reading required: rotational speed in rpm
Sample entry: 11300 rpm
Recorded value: 4600 rpm
